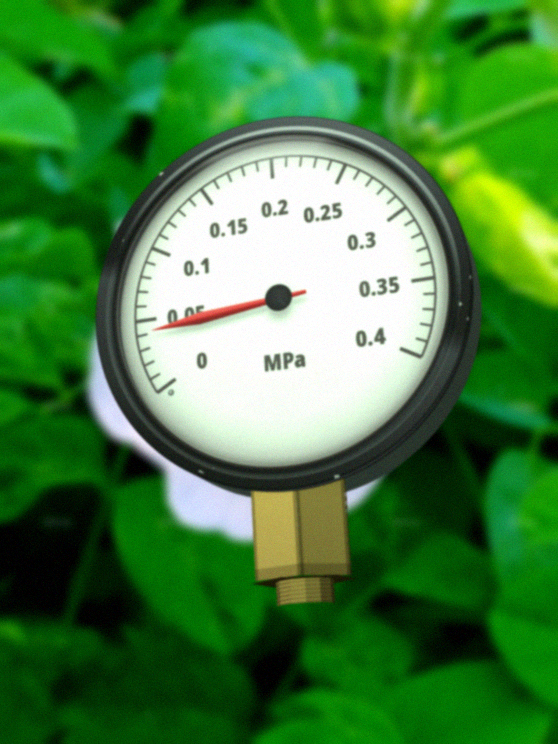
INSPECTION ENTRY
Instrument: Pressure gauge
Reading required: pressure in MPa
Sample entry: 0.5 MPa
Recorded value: 0.04 MPa
